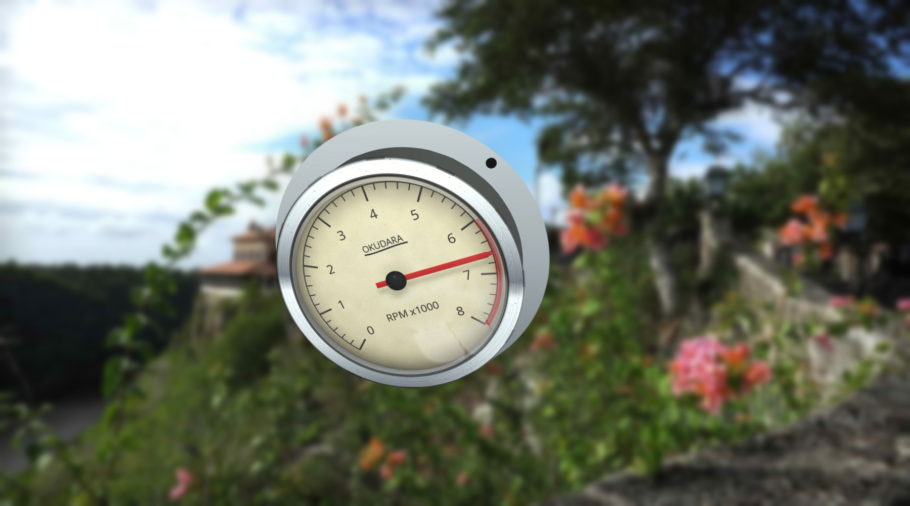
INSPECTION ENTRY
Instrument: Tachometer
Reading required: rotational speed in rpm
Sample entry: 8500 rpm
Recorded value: 6600 rpm
